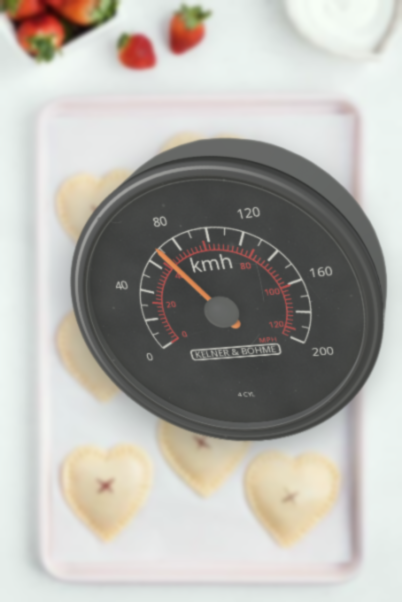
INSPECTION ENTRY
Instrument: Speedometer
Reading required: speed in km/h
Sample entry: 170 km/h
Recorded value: 70 km/h
